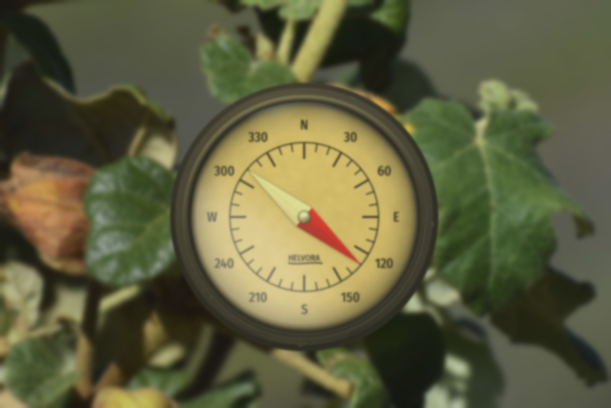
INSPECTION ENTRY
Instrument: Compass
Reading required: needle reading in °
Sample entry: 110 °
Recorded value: 130 °
